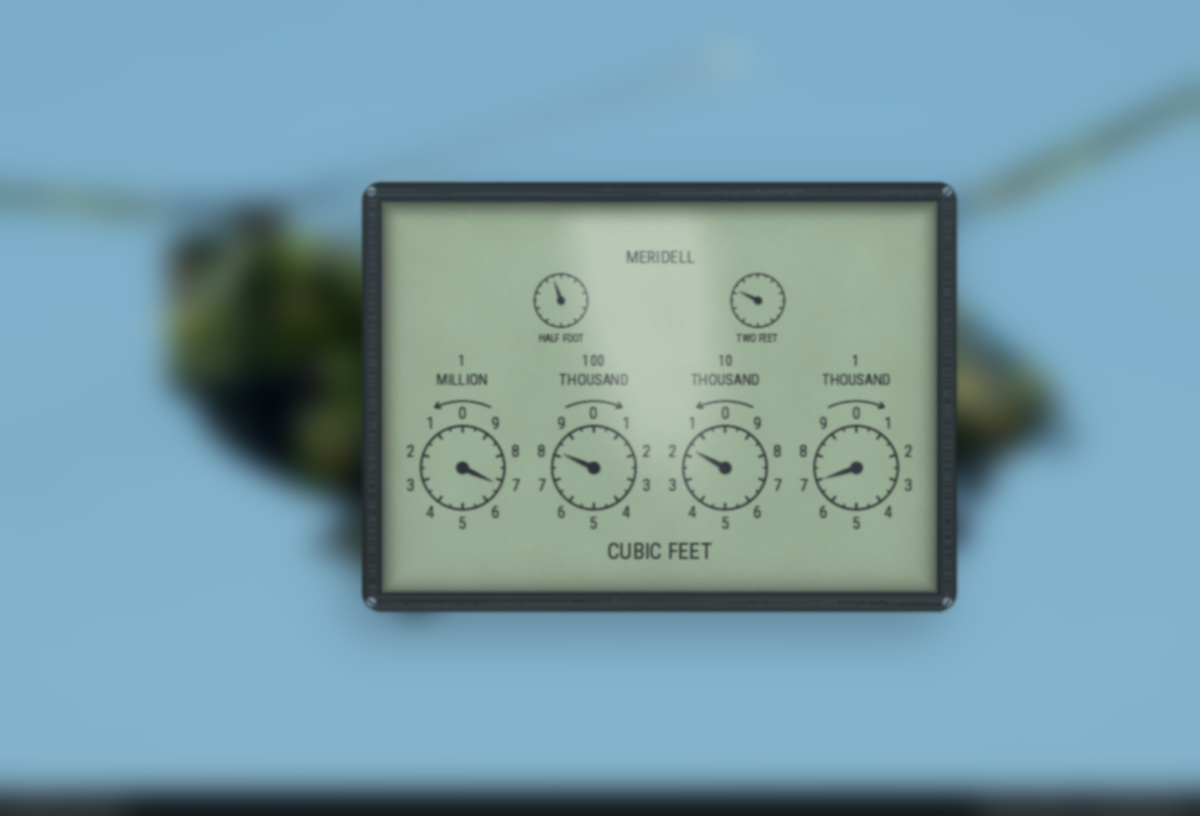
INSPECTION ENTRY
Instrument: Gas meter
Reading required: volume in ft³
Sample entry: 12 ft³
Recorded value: 681700 ft³
